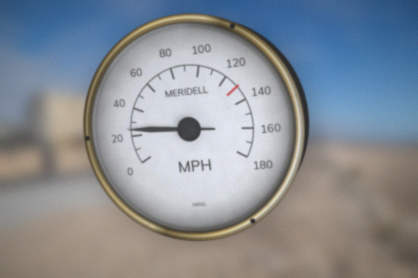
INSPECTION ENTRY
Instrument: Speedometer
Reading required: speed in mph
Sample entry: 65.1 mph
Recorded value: 25 mph
